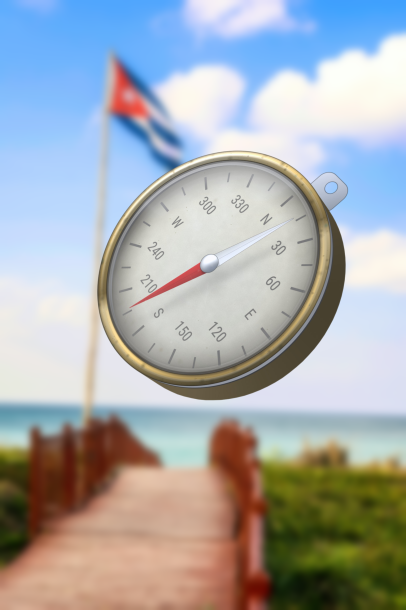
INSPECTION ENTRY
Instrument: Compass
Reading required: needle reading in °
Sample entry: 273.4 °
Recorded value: 195 °
